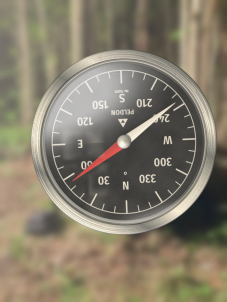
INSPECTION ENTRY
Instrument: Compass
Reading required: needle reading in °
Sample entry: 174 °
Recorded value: 55 °
